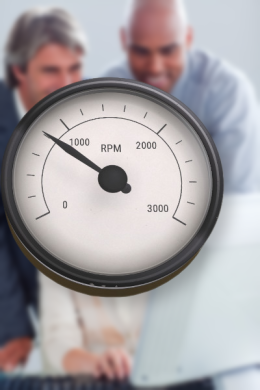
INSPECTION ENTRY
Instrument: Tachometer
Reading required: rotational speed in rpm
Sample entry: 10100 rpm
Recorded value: 800 rpm
